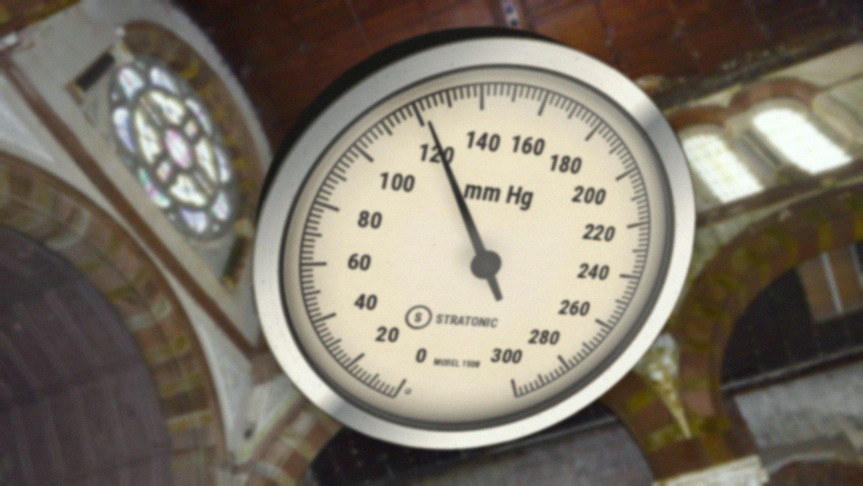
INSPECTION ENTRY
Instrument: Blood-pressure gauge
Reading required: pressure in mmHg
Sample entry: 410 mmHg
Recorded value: 122 mmHg
